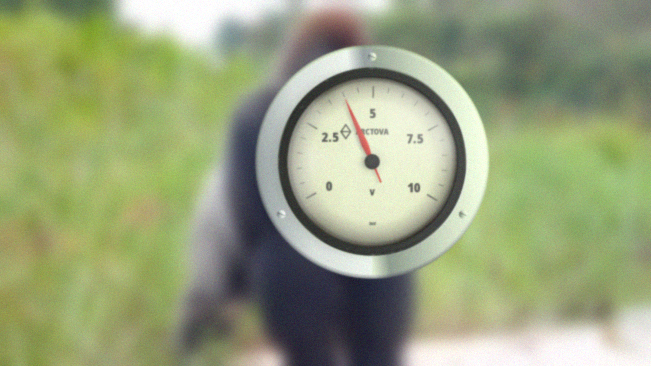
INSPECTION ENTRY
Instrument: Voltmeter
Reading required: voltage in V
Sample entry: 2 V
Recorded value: 4 V
